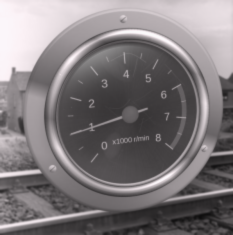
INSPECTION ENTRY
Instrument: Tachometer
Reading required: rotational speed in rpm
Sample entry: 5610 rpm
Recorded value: 1000 rpm
